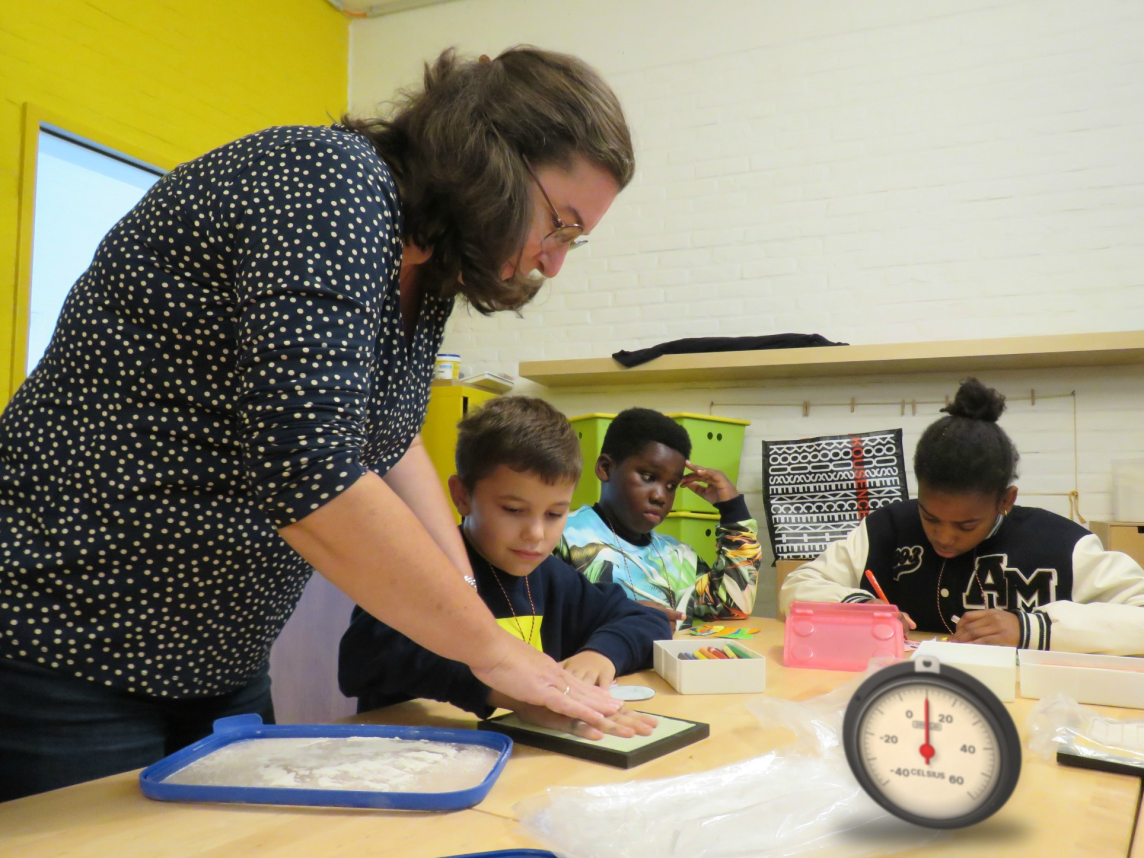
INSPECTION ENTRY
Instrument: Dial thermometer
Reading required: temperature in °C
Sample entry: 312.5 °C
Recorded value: 10 °C
